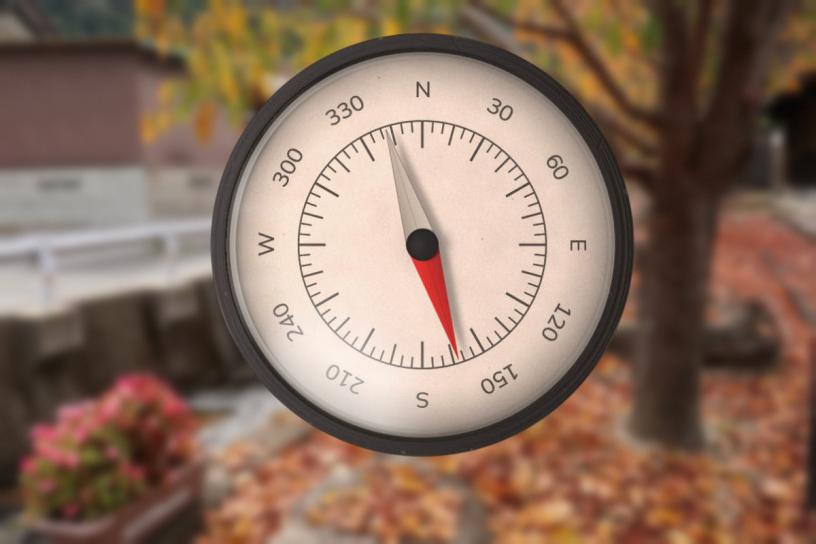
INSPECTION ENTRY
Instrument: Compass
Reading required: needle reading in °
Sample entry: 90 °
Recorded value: 162.5 °
